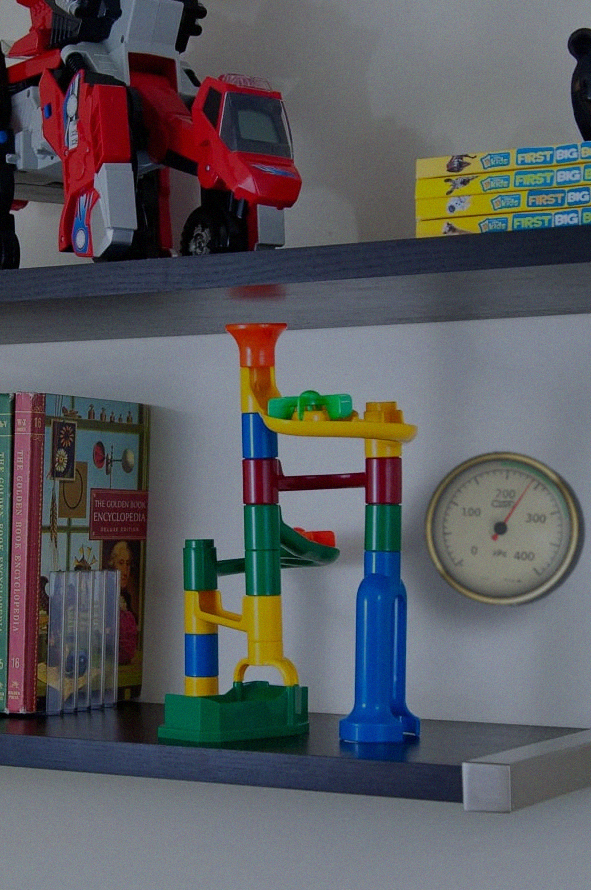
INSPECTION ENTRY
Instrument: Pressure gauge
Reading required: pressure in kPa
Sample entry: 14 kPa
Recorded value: 240 kPa
